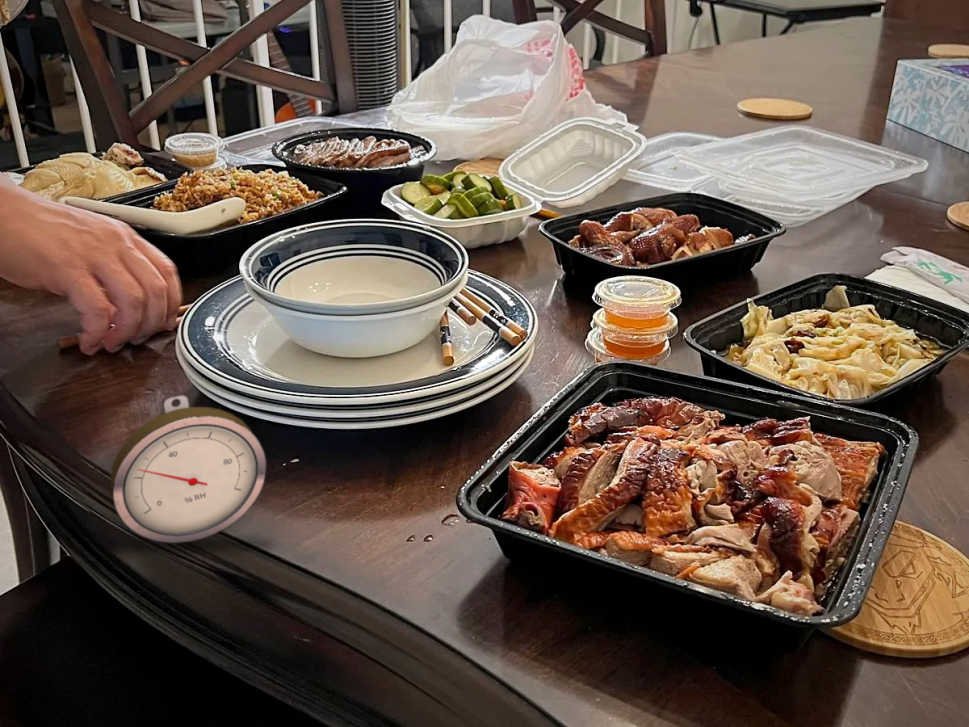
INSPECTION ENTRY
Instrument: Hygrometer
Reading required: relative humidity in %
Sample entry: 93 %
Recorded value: 25 %
